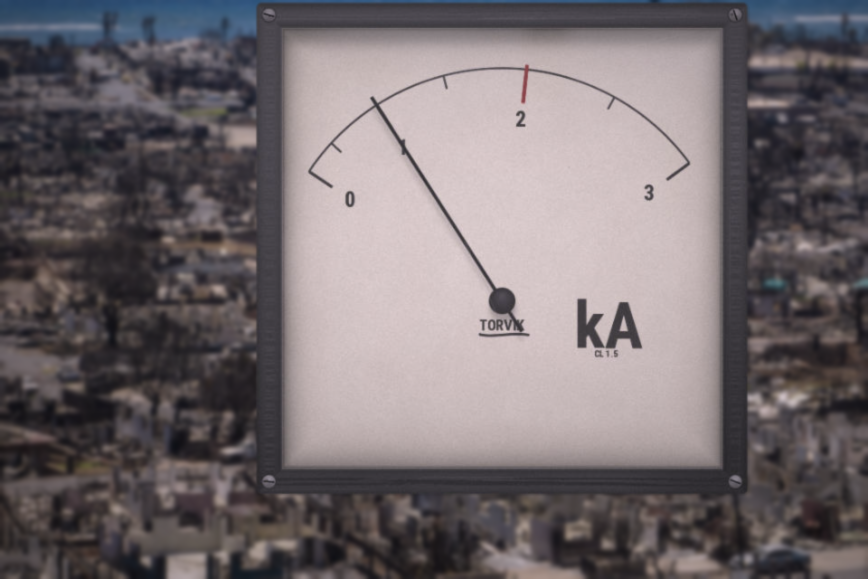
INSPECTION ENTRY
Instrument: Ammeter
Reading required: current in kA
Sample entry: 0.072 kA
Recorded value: 1 kA
